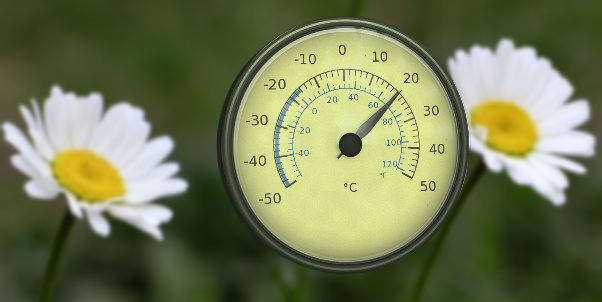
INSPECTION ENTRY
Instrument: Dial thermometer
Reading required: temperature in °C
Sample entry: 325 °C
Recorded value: 20 °C
